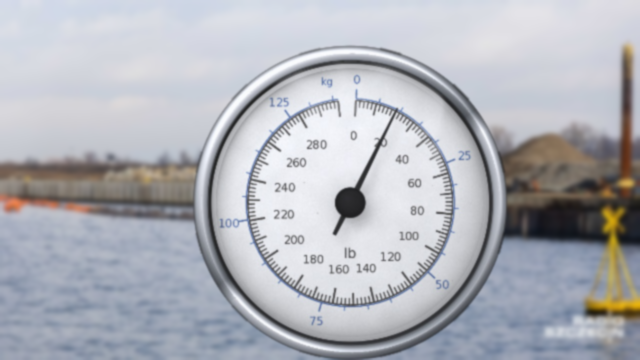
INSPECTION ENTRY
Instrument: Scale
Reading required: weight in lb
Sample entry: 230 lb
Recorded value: 20 lb
